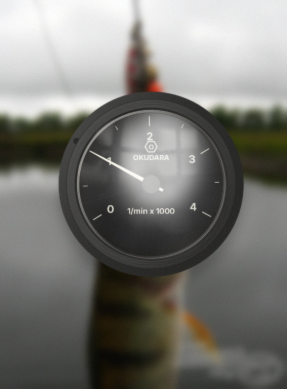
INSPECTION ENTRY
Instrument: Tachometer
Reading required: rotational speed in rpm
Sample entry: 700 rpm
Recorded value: 1000 rpm
